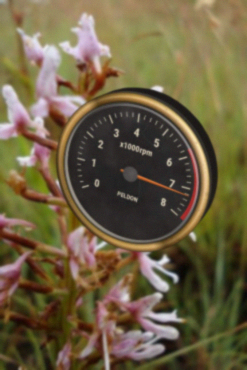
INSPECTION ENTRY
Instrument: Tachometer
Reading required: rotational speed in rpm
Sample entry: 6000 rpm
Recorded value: 7200 rpm
